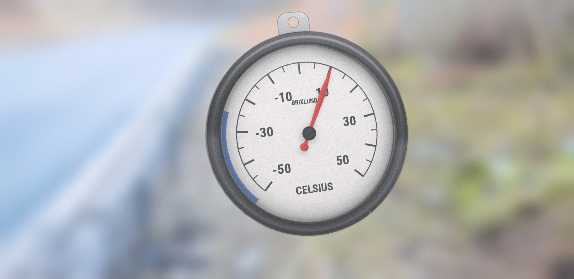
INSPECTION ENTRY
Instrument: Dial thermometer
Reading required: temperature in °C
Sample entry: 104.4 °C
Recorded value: 10 °C
